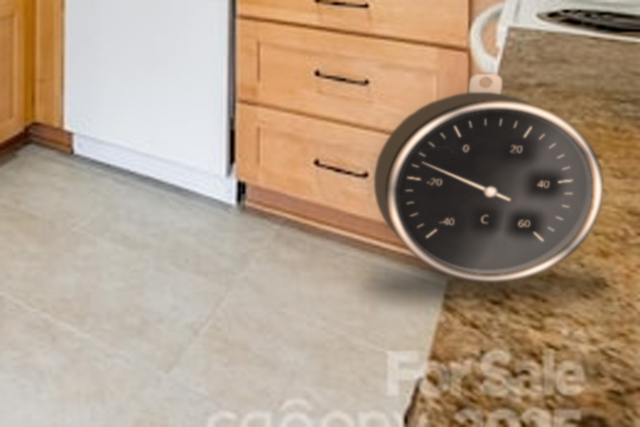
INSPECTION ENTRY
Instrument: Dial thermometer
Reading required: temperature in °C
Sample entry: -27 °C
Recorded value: -14 °C
